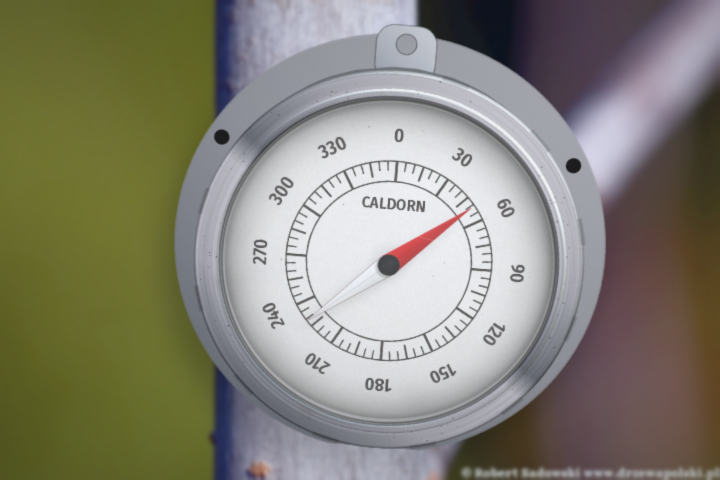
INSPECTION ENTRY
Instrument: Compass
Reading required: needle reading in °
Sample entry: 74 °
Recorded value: 50 °
